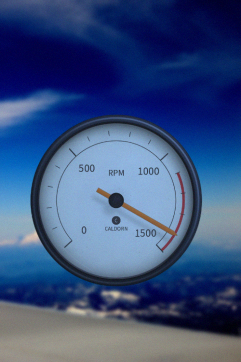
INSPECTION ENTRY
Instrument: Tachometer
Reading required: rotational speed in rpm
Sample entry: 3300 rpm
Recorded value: 1400 rpm
